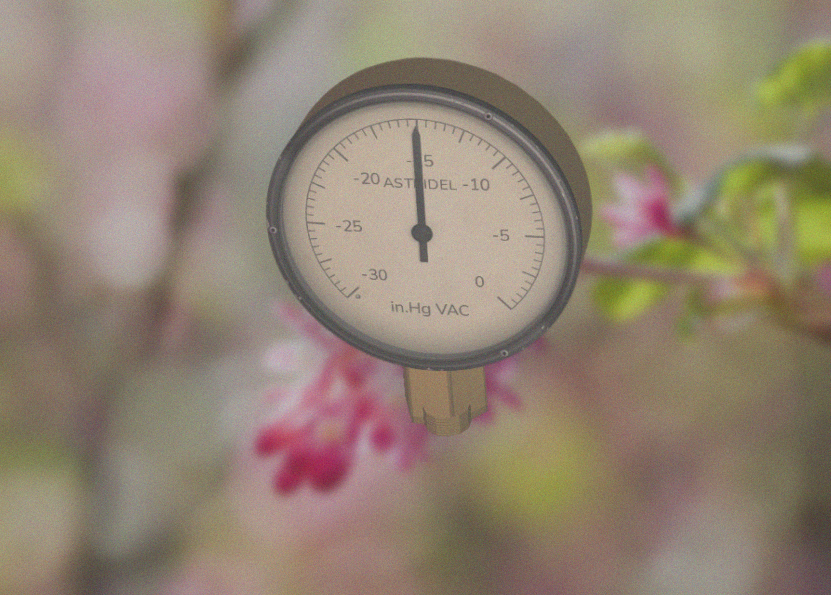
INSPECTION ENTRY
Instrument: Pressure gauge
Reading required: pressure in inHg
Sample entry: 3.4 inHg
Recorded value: -15 inHg
